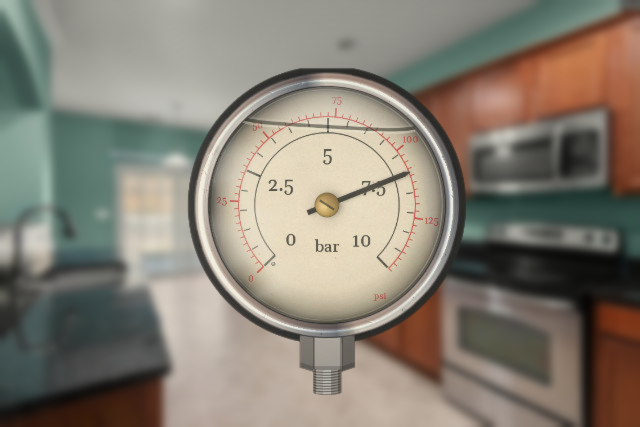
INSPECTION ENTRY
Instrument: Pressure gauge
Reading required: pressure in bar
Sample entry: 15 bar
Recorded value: 7.5 bar
